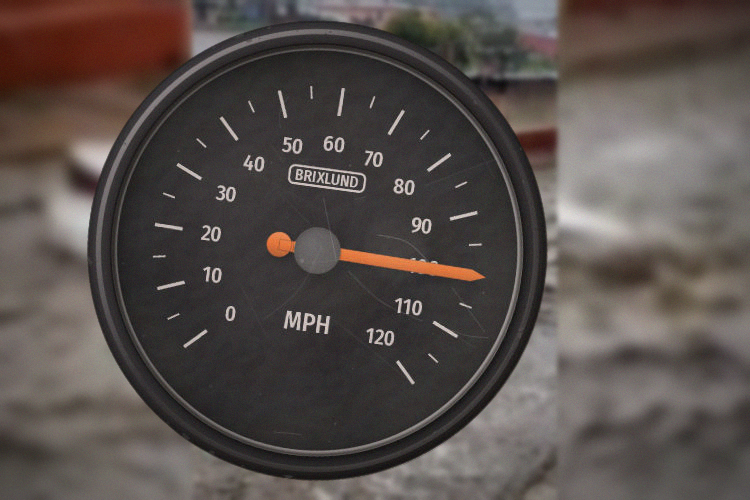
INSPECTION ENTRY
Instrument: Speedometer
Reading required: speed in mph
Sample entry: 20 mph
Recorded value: 100 mph
